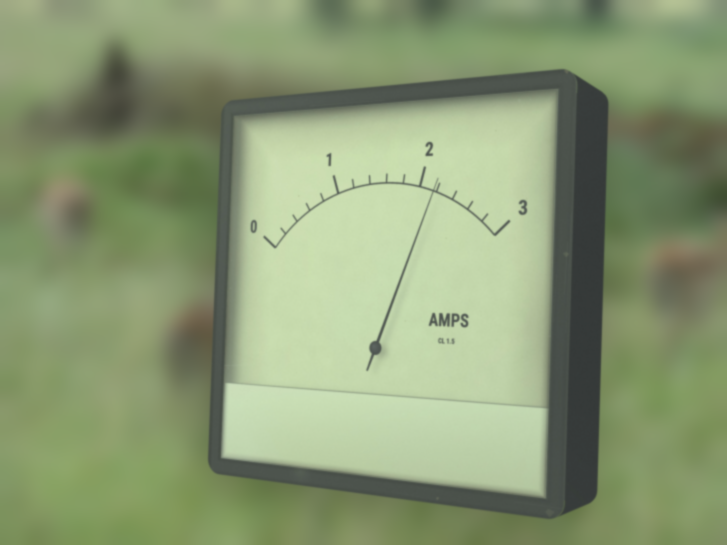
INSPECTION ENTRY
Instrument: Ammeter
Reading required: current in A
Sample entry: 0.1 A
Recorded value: 2.2 A
